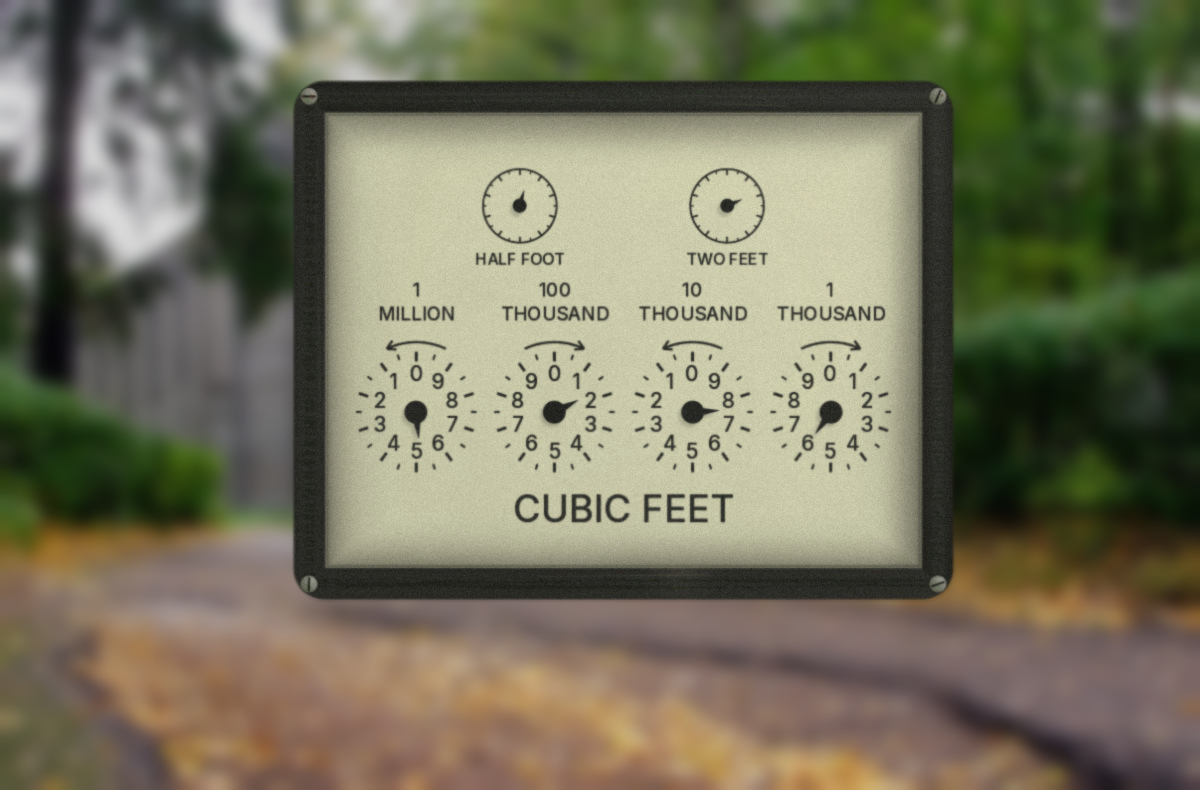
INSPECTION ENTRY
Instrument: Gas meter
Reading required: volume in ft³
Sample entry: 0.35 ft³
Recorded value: 517600 ft³
